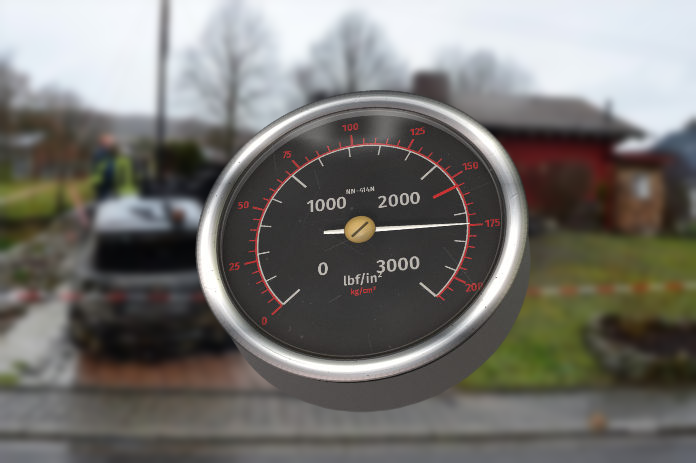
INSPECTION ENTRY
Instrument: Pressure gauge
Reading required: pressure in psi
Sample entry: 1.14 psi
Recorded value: 2500 psi
